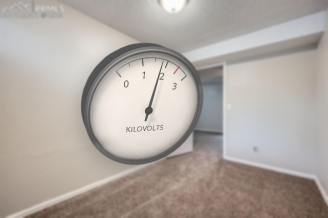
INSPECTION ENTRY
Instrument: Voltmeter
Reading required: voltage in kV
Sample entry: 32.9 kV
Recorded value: 1.75 kV
